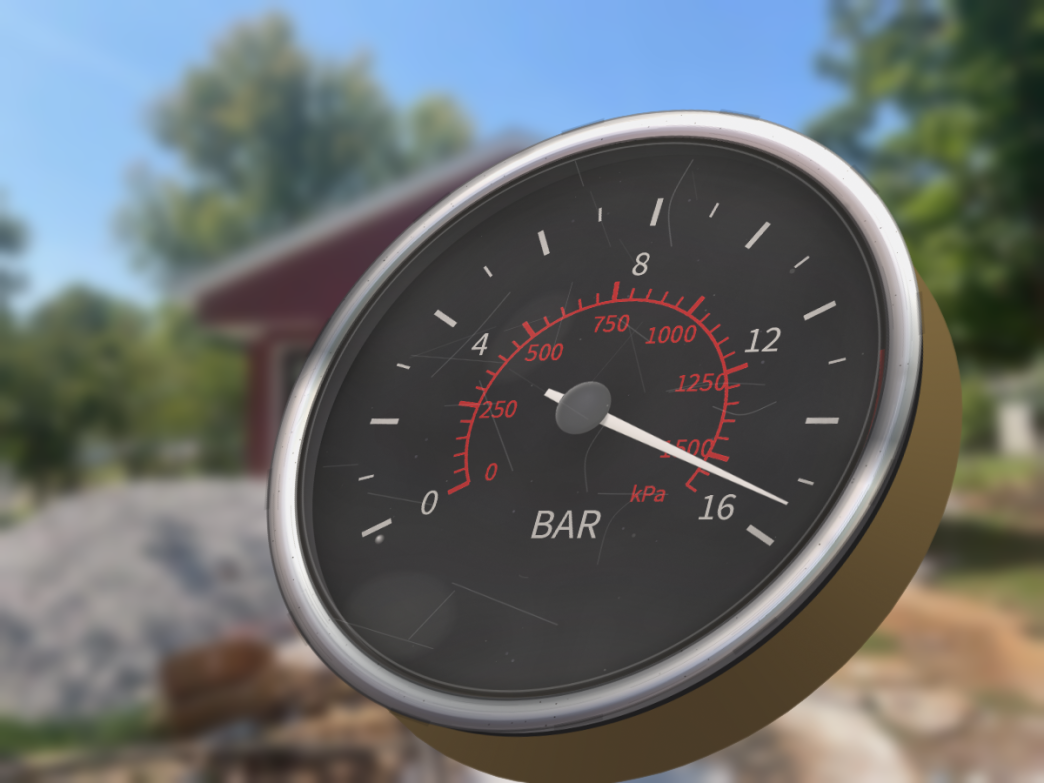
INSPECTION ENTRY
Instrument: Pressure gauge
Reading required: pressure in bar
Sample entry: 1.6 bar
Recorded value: 15.5 bar
